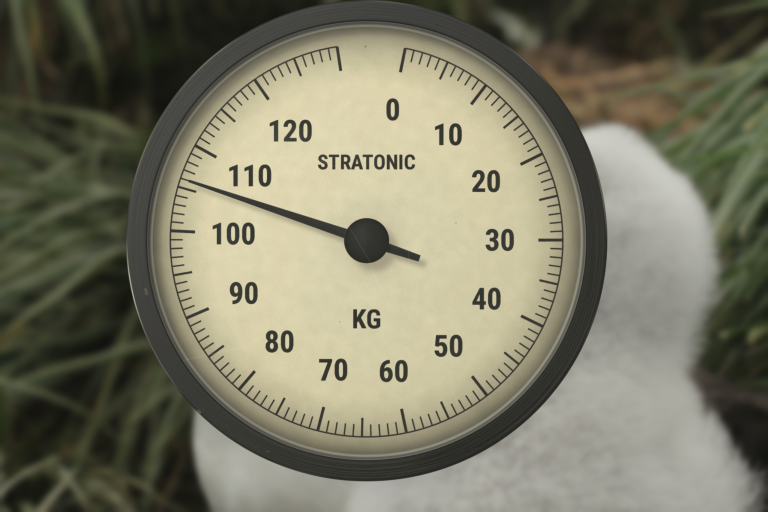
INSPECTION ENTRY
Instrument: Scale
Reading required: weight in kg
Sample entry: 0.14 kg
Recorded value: 106 kg
